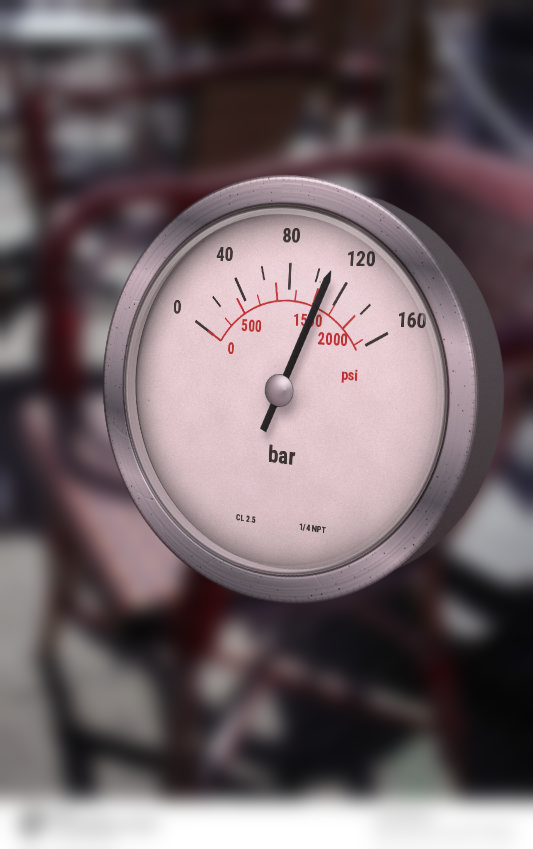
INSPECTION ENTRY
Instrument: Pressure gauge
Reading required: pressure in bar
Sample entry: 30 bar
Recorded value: 110 bar
